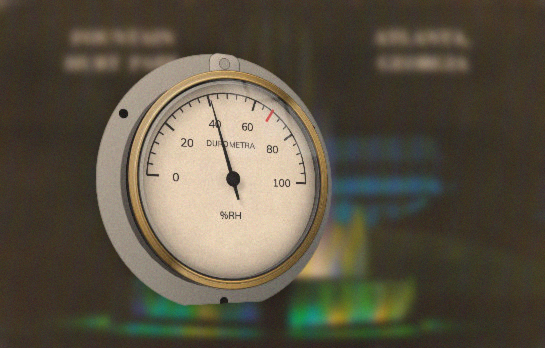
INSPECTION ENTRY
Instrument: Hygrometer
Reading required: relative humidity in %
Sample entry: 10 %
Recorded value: 40 %
